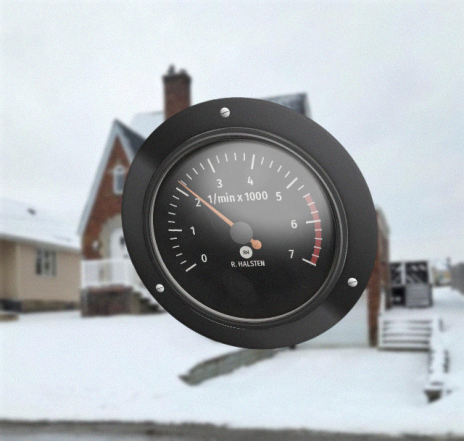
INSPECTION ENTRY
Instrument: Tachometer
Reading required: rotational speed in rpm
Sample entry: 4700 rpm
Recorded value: 2200 rpm
